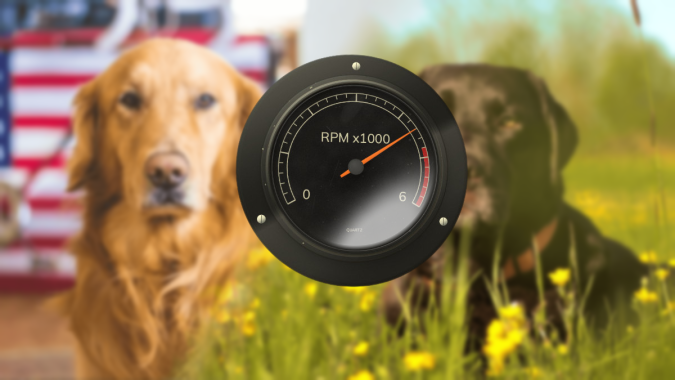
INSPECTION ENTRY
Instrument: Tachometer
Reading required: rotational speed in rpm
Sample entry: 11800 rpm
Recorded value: 4400 rpm
